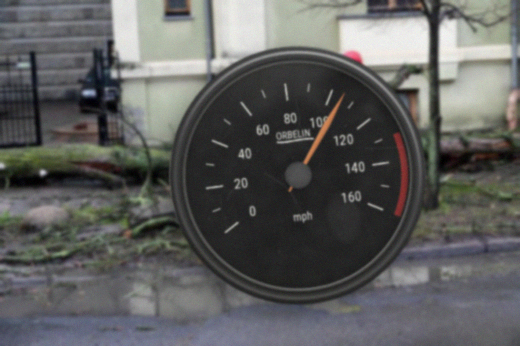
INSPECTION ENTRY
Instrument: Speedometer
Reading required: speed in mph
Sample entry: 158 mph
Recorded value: 105 mph
